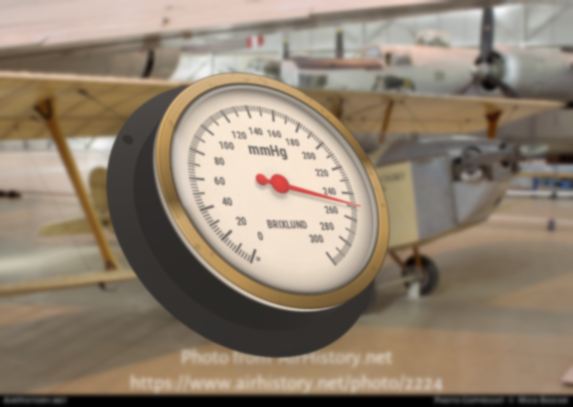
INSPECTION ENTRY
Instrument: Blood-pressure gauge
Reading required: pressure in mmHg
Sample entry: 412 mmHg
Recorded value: 250 mmHg
